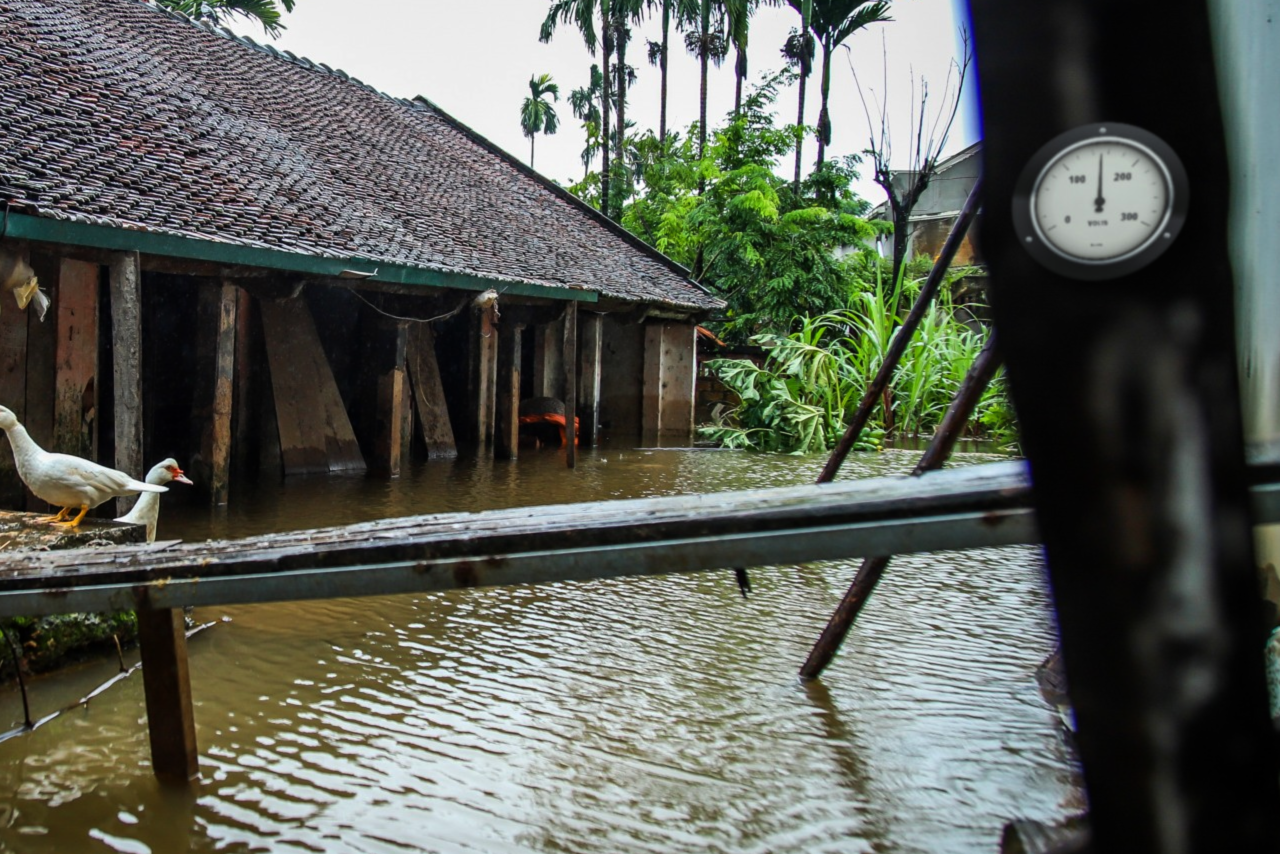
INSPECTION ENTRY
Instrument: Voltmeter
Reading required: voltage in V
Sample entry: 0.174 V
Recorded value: 150 V
